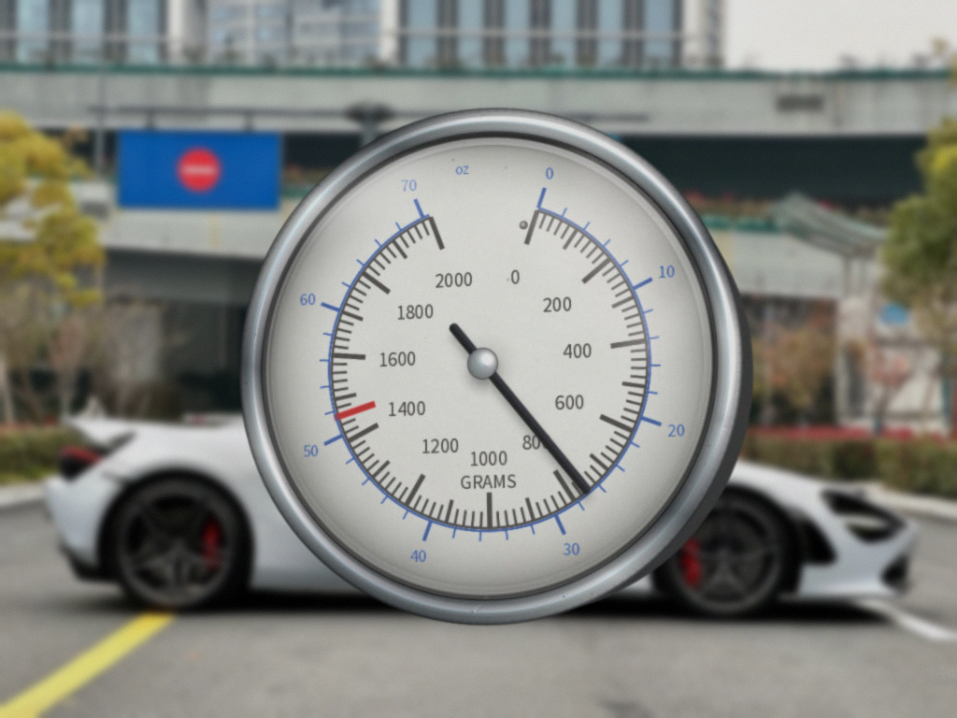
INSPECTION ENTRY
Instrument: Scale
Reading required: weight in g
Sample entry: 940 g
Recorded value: 760 g
